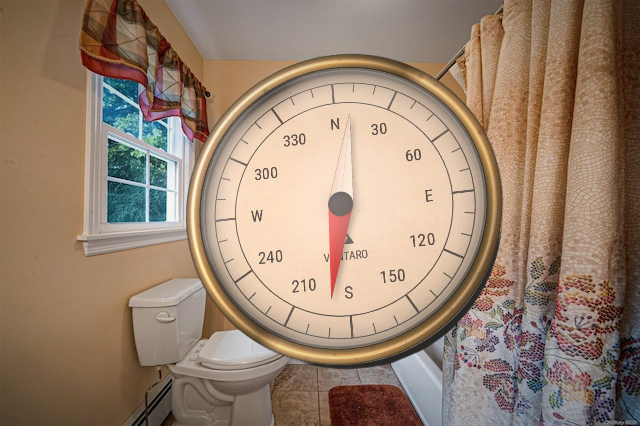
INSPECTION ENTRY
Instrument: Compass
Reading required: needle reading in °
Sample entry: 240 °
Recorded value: 190 °
